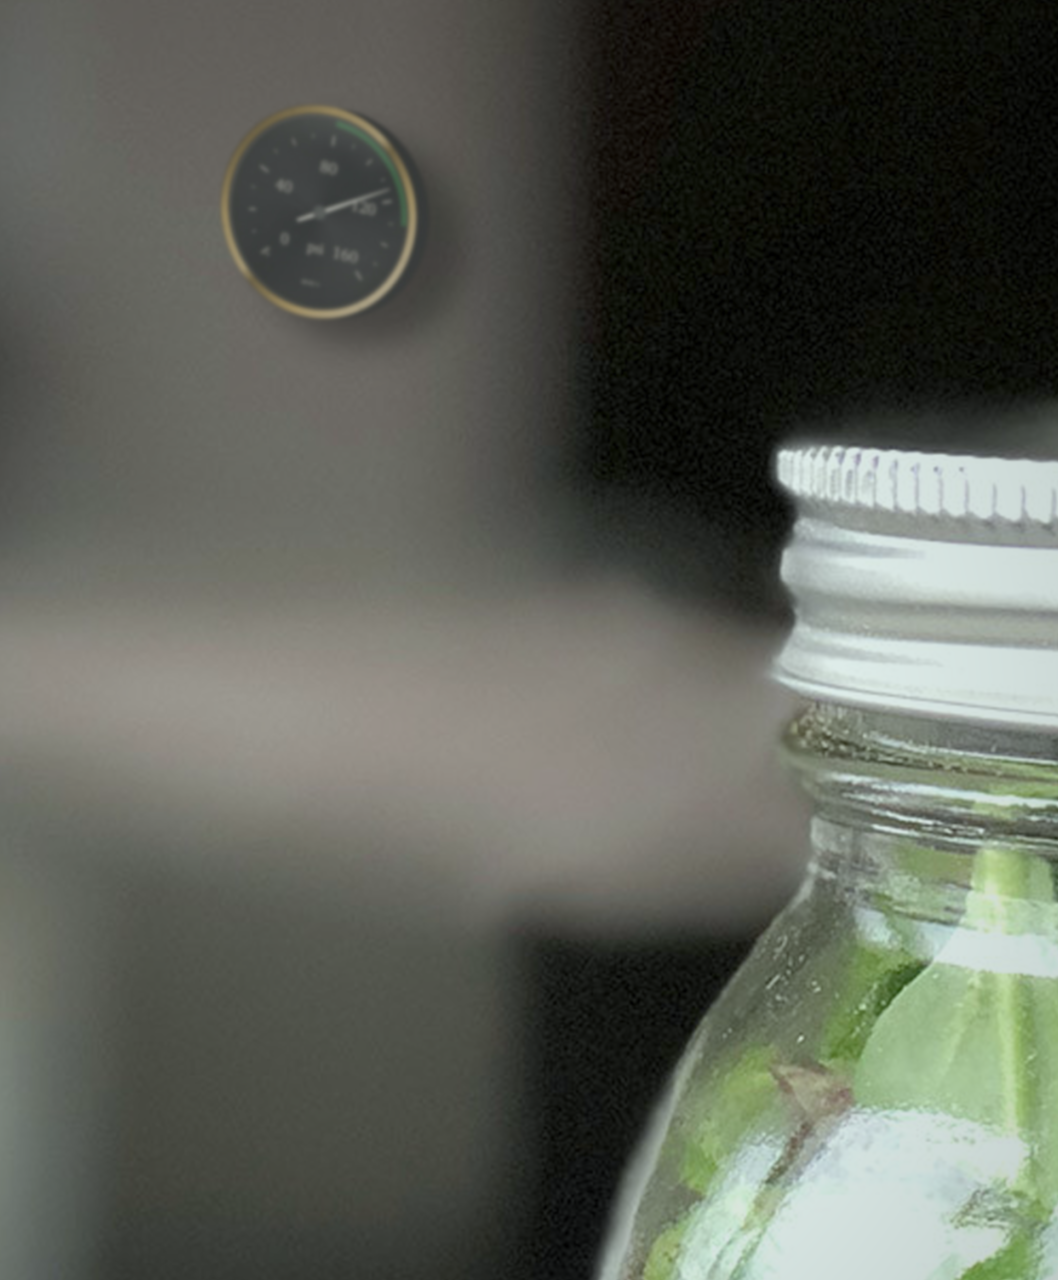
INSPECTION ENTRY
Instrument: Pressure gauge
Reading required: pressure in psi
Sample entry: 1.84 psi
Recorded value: 115 psi
